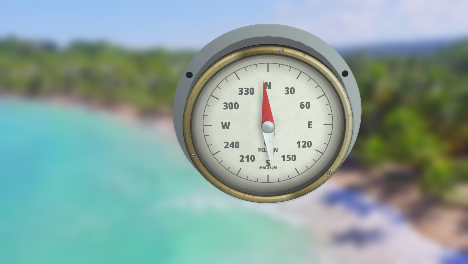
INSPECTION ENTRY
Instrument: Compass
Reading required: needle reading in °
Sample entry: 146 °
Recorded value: 355 °
